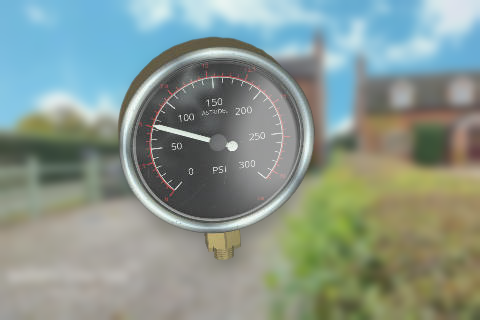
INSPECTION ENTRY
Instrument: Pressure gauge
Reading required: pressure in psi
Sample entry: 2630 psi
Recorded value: 75 psi
